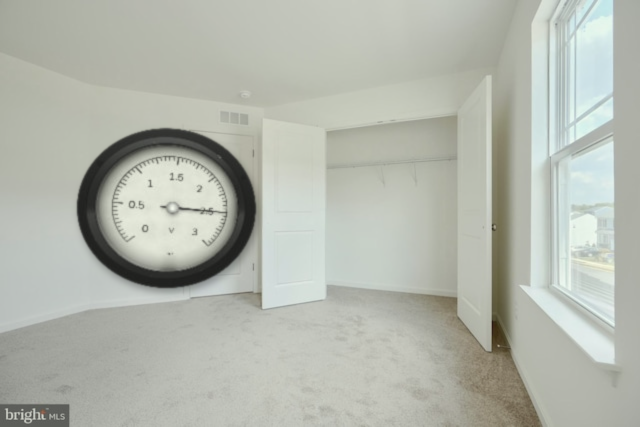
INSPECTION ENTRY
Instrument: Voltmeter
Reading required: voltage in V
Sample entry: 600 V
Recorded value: 2.5 V
